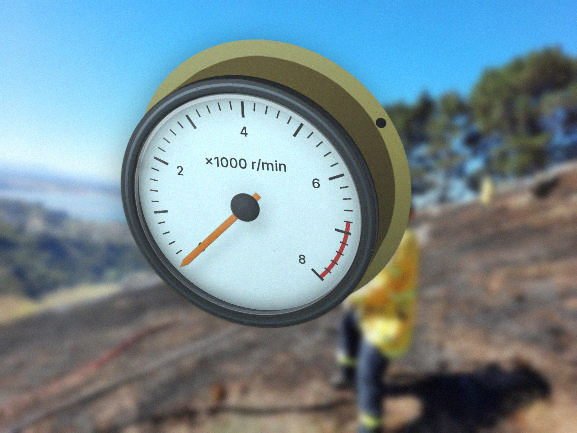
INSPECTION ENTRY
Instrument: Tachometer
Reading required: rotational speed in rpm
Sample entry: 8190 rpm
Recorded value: 0 rpm
